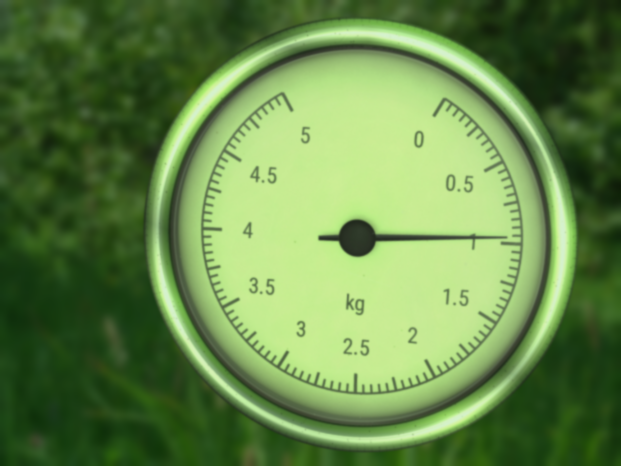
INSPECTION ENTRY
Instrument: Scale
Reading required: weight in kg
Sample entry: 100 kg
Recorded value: 0.95 kg
